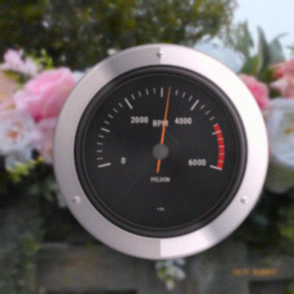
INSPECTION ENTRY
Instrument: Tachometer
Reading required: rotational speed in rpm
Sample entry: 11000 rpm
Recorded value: 3200 rpm
